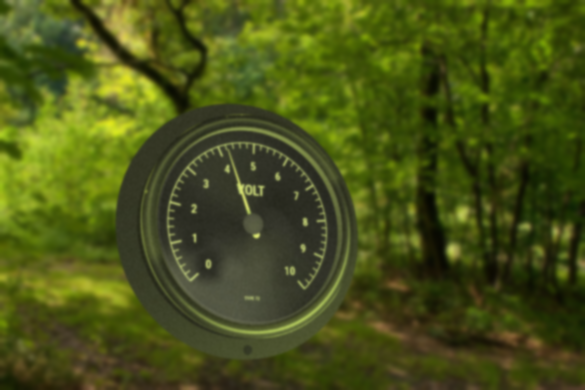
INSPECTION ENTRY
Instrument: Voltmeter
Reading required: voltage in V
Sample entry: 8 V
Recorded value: 4.2 V
